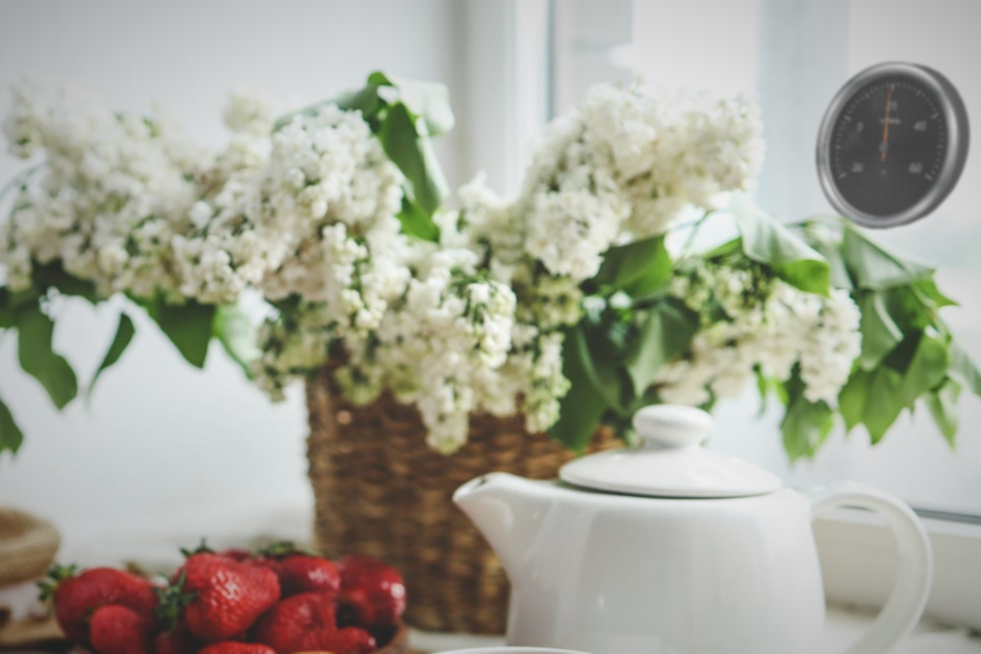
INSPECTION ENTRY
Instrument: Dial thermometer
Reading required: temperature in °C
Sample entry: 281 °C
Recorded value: 20 °C
